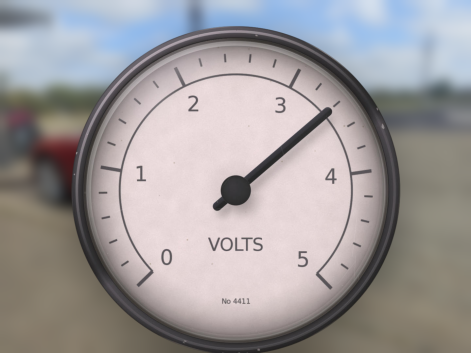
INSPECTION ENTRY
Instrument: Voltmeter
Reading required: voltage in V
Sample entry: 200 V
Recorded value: 3.4 V
